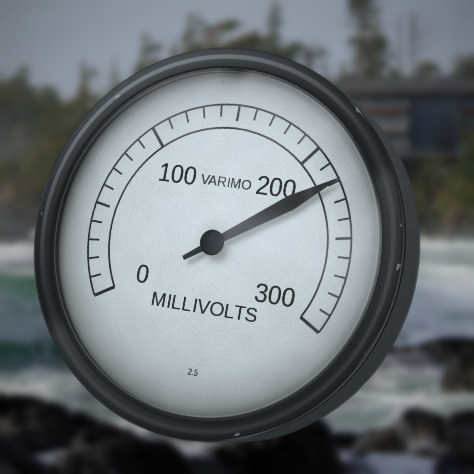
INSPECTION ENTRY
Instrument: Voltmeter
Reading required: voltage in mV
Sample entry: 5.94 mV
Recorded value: 220 mV
